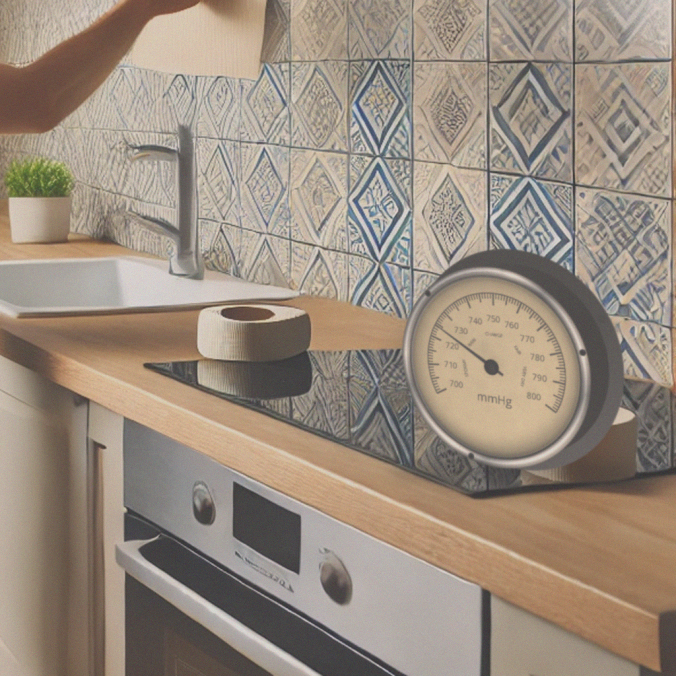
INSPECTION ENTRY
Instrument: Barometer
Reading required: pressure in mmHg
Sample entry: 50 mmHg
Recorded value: 725 mmHg
